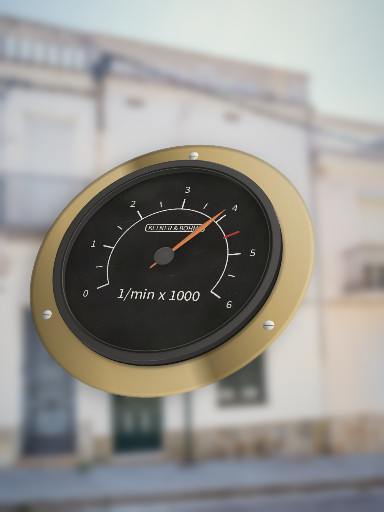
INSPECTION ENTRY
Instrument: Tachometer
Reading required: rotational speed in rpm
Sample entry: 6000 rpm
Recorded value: 4000 rpm
